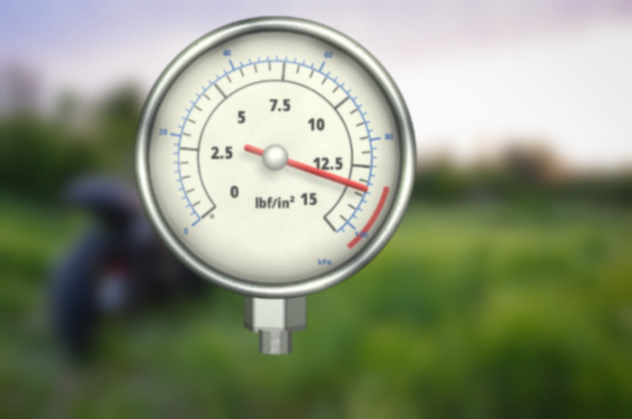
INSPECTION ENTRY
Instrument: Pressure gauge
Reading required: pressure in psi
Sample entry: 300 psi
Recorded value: 13.25 psi
